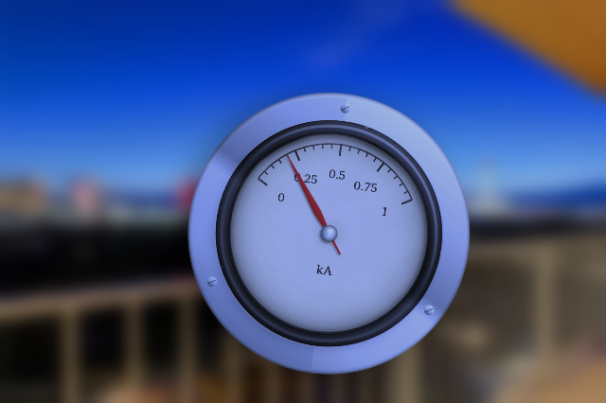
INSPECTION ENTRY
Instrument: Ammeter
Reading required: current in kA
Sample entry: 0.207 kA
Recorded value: 0.2 kA
